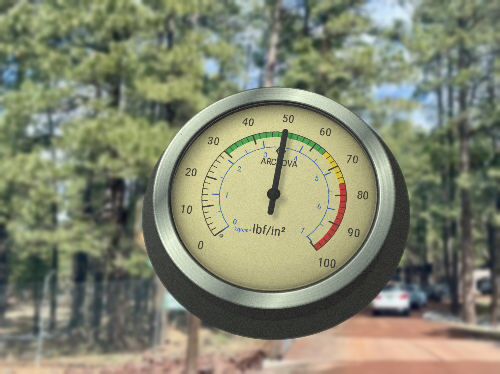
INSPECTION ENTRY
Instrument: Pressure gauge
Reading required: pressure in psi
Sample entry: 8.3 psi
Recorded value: 50 psi
